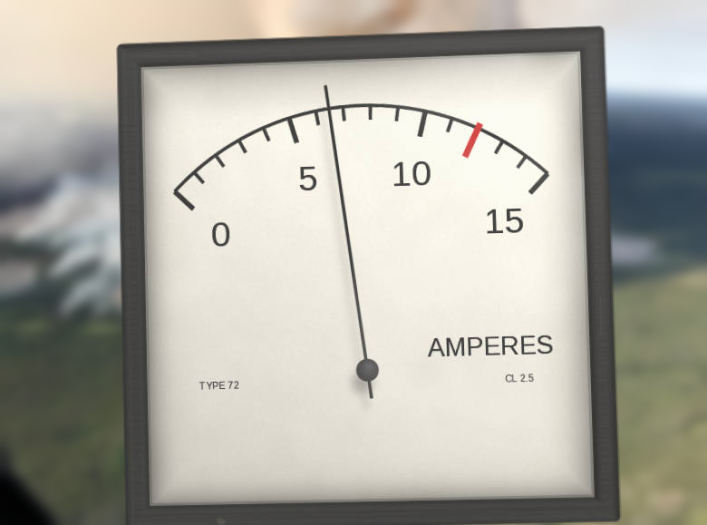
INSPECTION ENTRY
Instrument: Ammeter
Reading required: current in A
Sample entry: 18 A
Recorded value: 6.5 A
